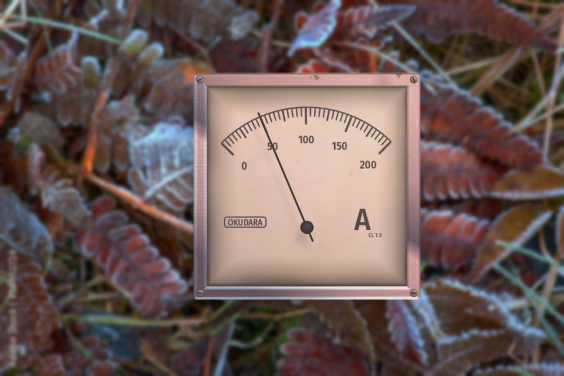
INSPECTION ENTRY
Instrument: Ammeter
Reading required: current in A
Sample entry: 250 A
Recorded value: 50 A
